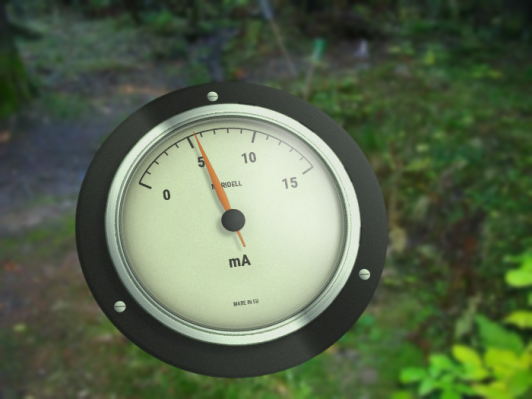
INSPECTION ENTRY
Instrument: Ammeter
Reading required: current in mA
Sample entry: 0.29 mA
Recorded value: 5.5 mA
